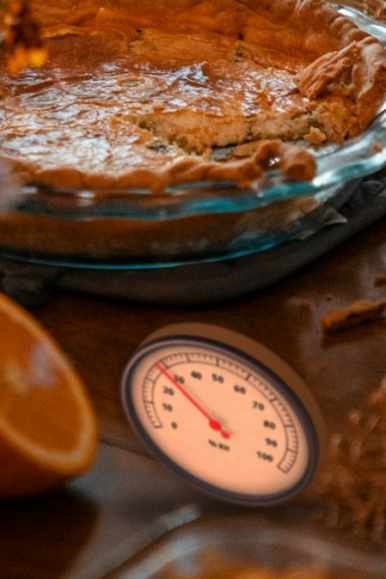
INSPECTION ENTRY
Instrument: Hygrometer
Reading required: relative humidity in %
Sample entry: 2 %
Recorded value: 30 %
